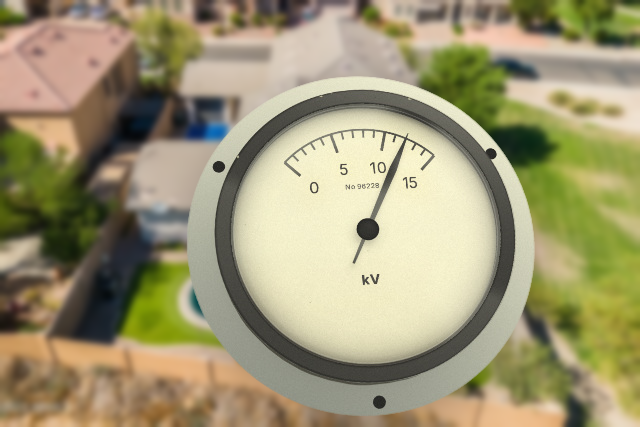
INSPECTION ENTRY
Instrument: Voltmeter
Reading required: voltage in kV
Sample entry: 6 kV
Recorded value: 12 kV
